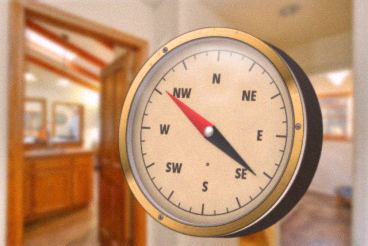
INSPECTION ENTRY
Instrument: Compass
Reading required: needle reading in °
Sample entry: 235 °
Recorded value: 305 °
